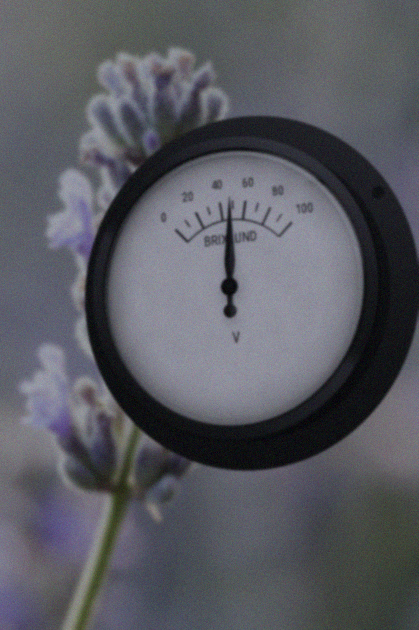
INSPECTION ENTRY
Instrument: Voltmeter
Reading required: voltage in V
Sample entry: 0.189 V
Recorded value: 50 V
